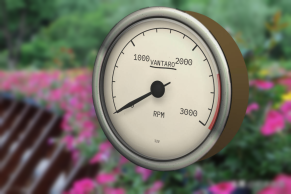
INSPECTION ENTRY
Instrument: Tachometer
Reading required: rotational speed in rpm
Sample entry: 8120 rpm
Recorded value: 0 rpm
